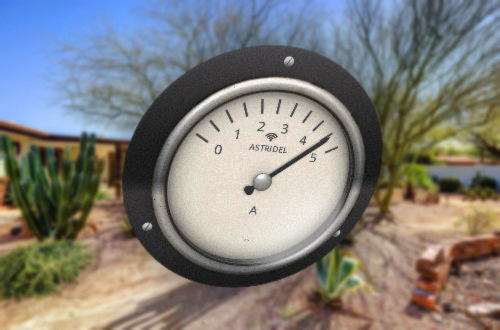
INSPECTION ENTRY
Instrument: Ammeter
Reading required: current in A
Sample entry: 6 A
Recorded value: 4.5 A
